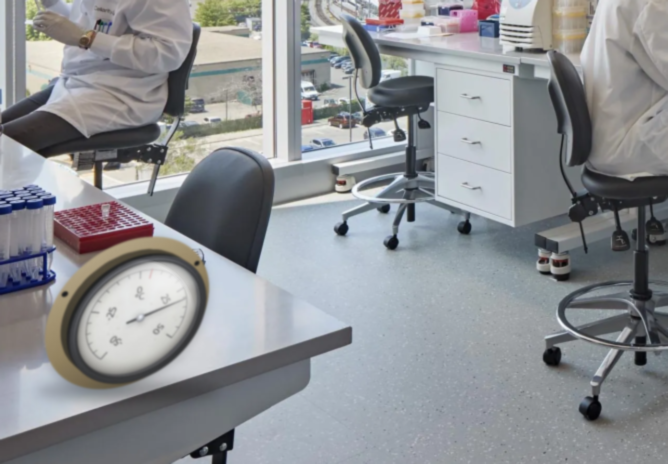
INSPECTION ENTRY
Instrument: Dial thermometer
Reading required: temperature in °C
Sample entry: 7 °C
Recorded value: 30 °C
